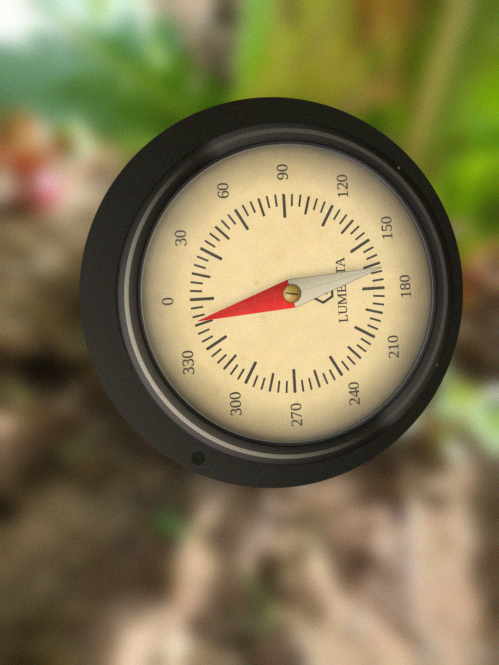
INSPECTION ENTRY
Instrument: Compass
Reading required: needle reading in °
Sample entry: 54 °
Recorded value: 347.5 °
